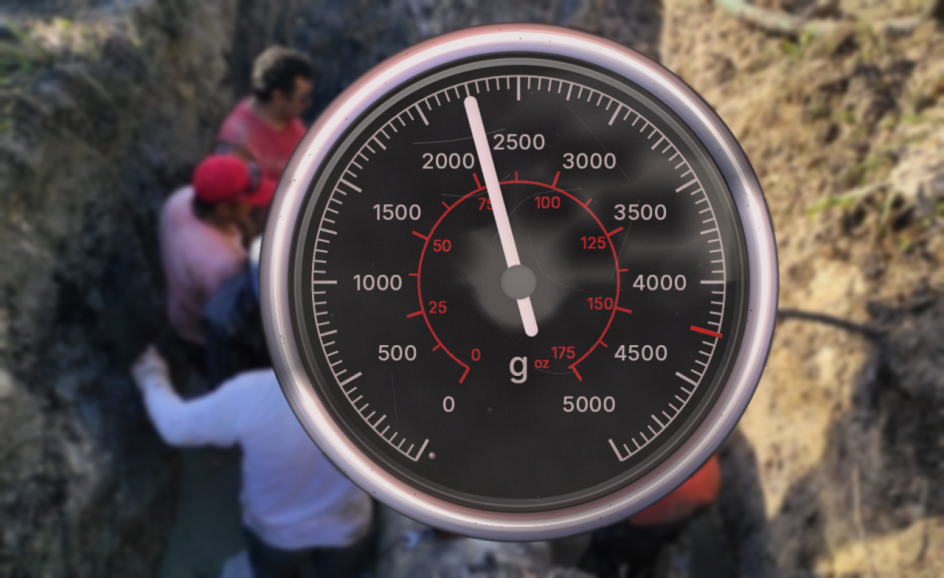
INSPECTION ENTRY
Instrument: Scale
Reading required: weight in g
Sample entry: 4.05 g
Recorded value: 2250 g
